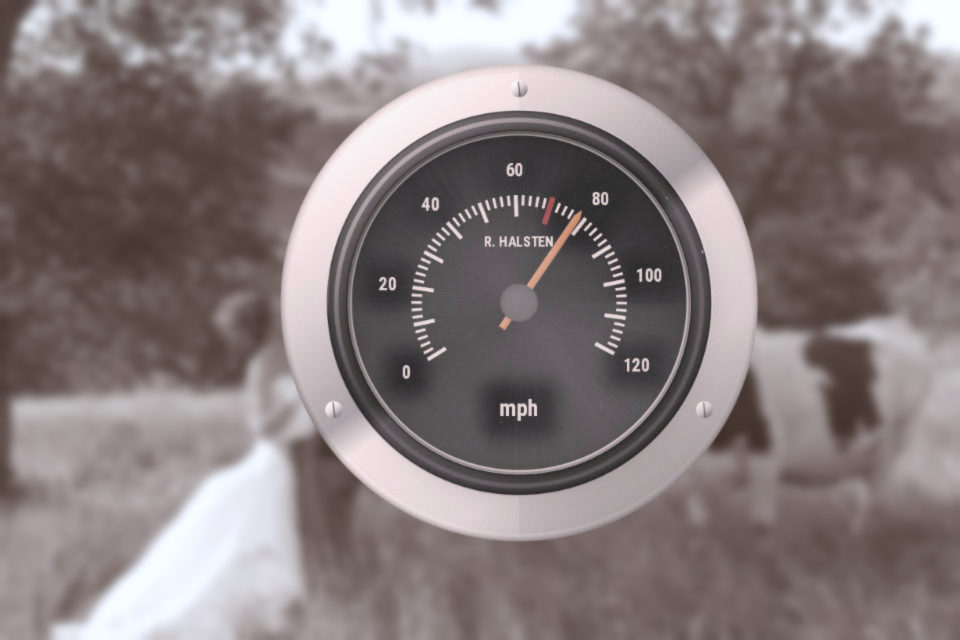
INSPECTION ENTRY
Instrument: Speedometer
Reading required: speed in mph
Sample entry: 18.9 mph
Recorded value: 78 mph
